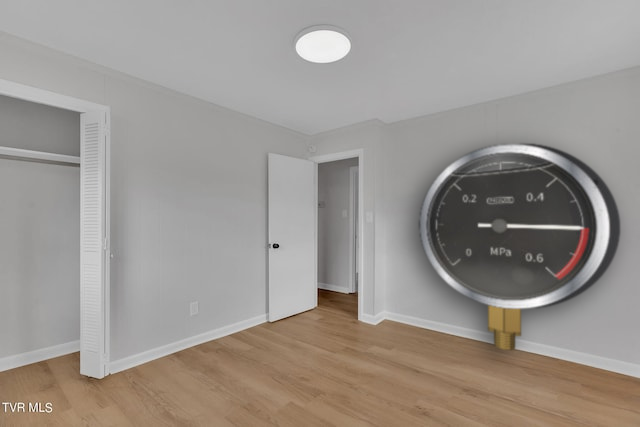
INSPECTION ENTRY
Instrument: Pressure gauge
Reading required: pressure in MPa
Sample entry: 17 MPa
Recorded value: 0.5 MPa
